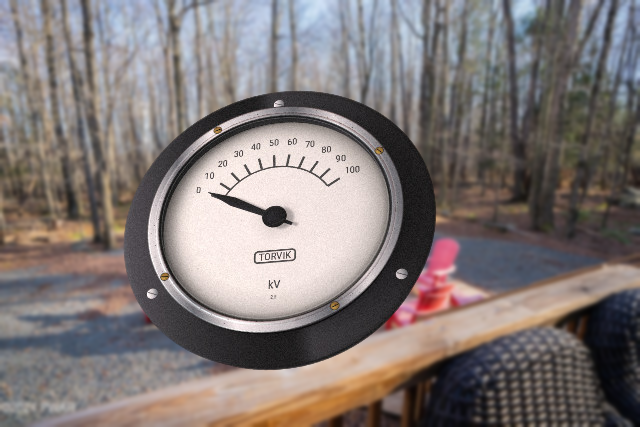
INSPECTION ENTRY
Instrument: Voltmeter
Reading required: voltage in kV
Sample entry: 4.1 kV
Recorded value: 0 kV
